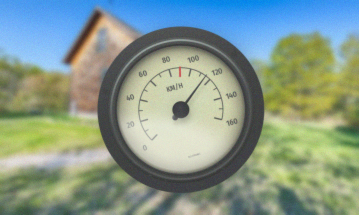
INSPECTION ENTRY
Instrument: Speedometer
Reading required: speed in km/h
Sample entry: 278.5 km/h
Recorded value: 115 km/h
